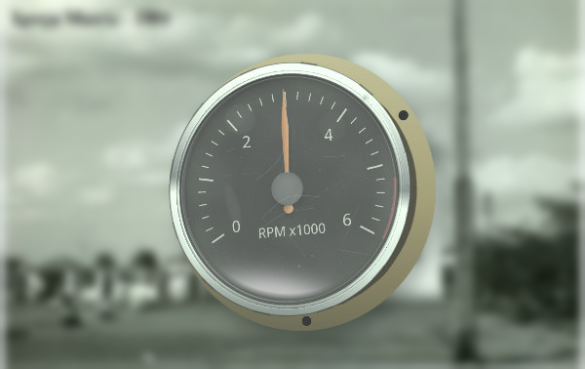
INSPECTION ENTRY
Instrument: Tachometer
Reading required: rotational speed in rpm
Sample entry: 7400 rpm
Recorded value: 3000 rpm
